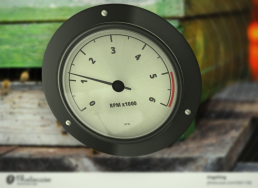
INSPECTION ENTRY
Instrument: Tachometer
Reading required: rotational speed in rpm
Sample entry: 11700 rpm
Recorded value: 1250 rpm
